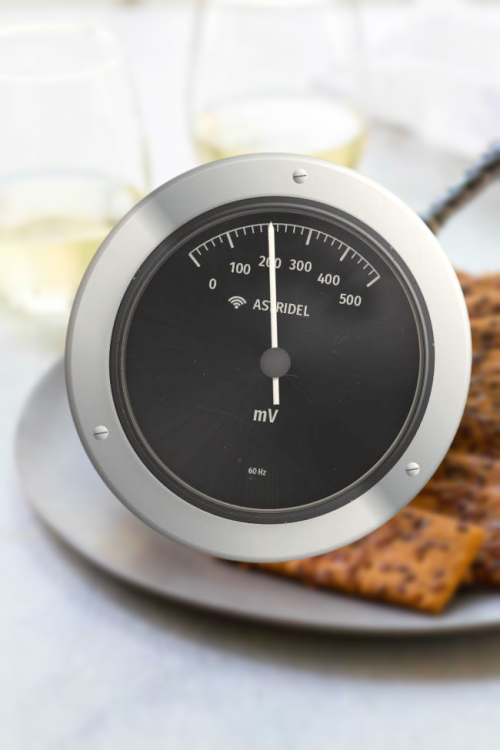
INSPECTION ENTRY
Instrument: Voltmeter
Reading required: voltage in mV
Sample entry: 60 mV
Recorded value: 200 mV
